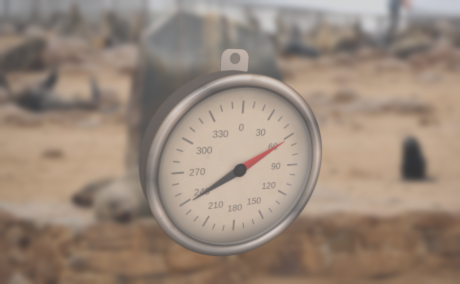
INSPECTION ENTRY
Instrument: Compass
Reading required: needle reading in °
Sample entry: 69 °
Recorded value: 60 °
